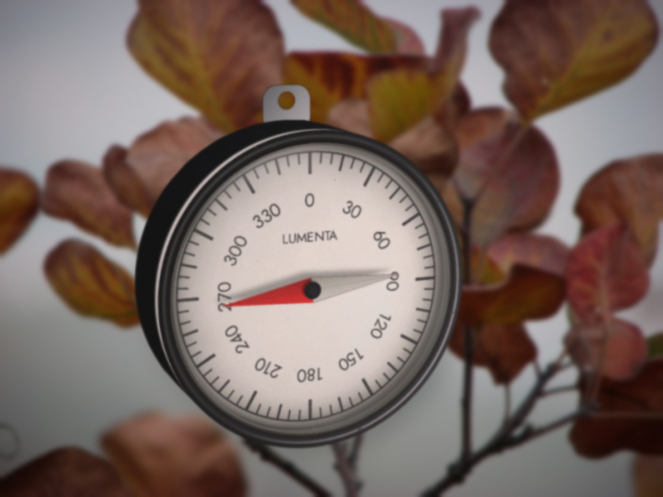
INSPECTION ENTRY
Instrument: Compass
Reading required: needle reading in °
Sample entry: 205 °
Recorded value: 265 °
